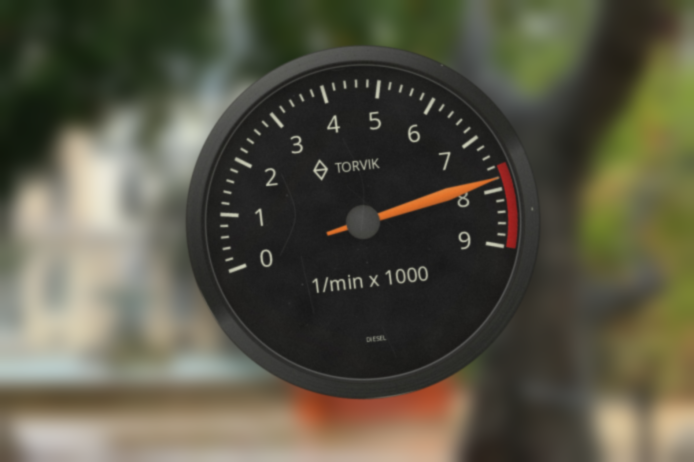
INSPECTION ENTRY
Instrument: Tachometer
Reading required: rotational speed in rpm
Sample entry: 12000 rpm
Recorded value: 7800 rpm
